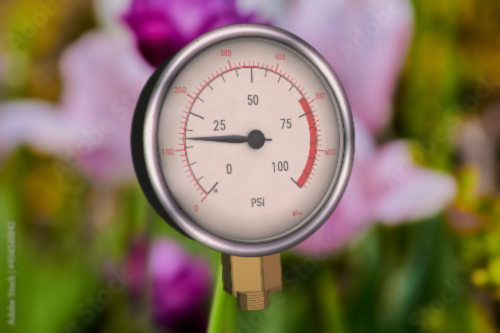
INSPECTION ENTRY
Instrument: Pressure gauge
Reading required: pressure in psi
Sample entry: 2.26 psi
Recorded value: 17.5 psi
